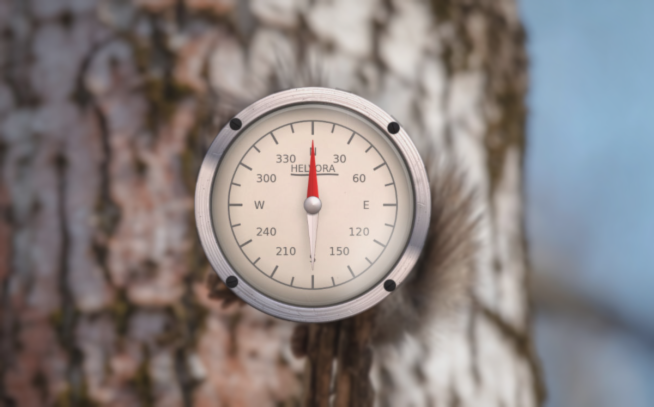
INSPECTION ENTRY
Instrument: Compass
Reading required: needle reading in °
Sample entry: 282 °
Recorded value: 0 °
